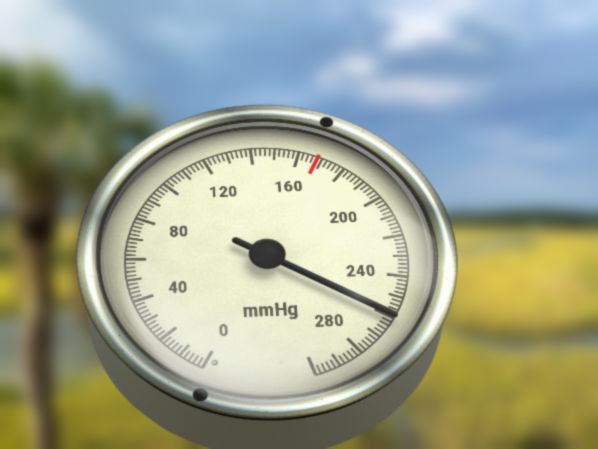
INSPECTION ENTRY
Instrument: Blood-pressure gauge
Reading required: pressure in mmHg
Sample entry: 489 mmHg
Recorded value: 260 mmHg
